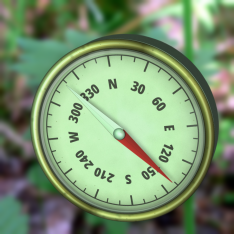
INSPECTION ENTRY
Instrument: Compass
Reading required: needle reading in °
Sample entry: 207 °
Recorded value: 140 °
